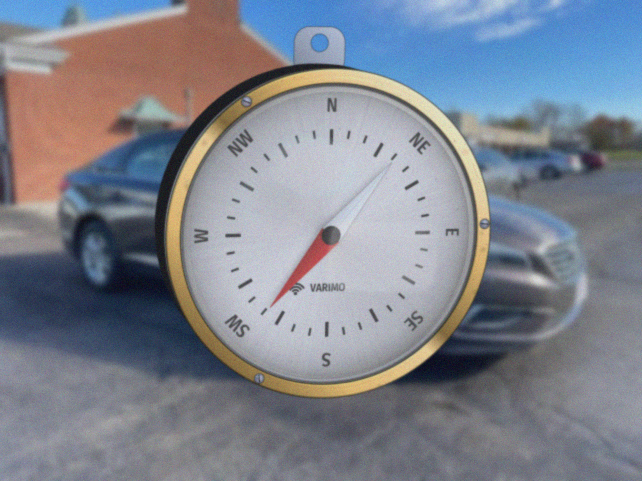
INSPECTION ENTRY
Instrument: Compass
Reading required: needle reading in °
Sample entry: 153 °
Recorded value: 220 °
